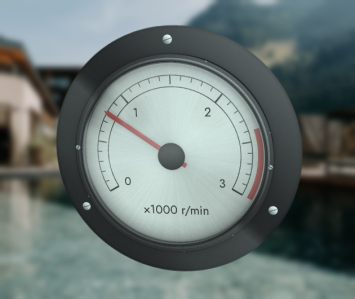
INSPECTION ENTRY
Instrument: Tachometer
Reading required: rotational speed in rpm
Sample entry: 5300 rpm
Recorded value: 800 rpm
